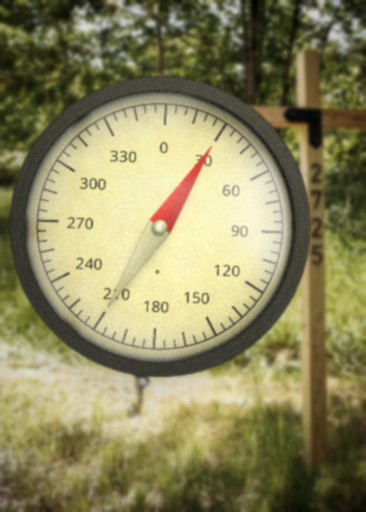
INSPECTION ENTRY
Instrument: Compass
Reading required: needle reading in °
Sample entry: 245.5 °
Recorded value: 30 °
